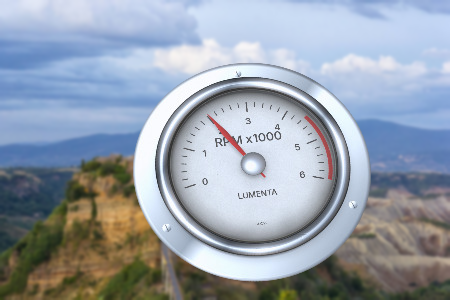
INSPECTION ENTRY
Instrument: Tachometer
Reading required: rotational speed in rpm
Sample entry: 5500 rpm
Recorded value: 2000 rpm
